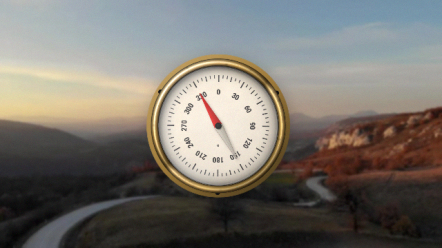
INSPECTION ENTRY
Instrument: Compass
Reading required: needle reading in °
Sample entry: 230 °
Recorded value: 330 °
